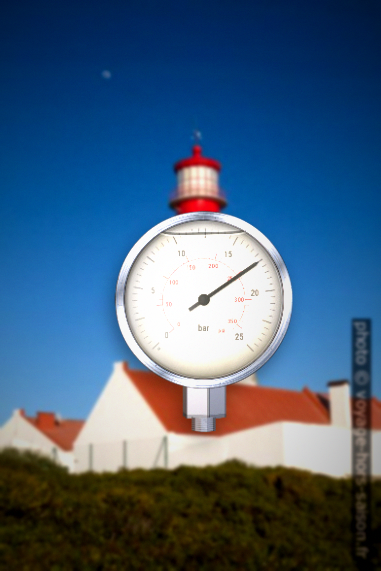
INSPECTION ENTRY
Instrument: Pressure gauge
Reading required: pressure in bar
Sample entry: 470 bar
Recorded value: 17.5 bar
